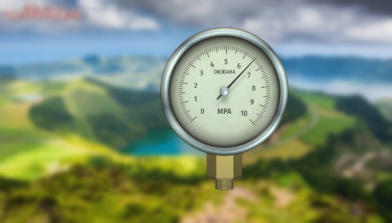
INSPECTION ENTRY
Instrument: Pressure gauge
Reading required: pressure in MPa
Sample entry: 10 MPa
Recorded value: 6.5 MPa
